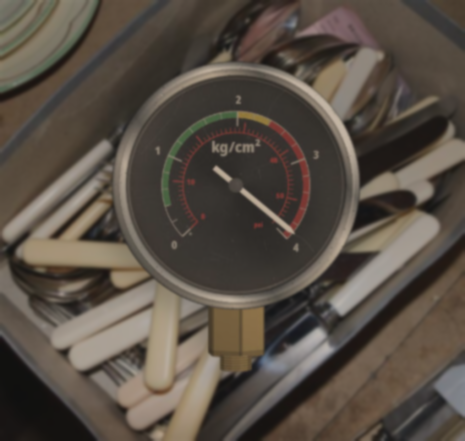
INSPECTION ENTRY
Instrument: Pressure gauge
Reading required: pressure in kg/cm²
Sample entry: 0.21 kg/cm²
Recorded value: 3.9 kg/cm²
